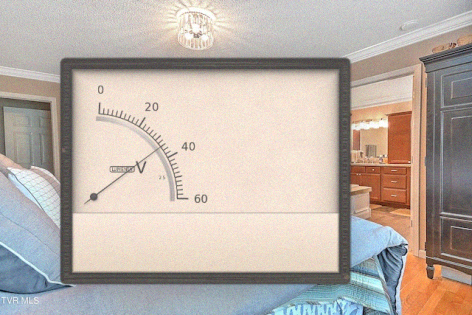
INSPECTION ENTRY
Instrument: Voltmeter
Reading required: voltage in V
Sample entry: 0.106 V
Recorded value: 34 V
